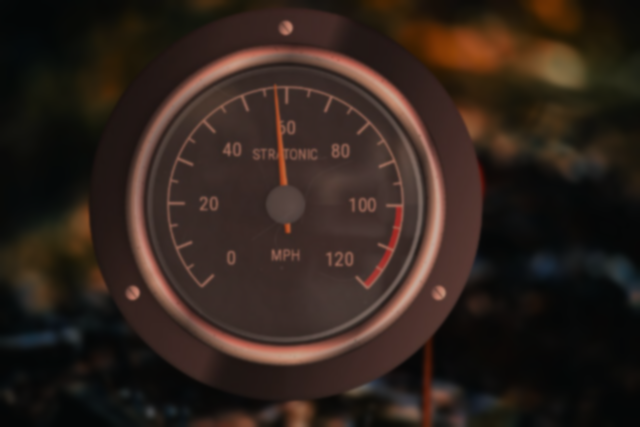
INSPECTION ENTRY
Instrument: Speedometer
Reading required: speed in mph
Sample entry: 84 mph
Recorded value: 57.5 mph
